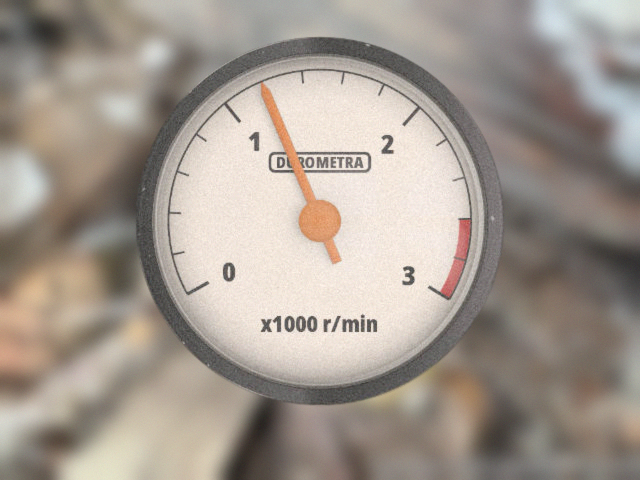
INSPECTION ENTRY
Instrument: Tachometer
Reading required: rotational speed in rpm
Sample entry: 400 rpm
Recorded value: 1200 rpm
